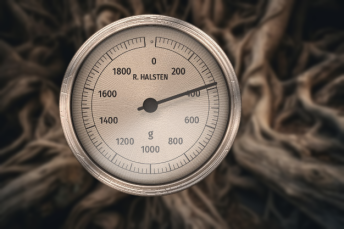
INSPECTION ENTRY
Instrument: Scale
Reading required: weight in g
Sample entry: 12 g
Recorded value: 380 g
